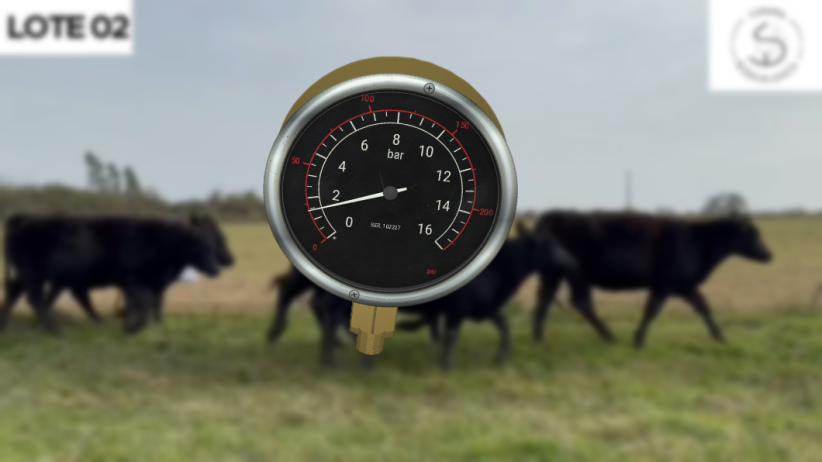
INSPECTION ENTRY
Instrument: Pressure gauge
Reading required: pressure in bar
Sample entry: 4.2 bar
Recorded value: 1.5 bar
